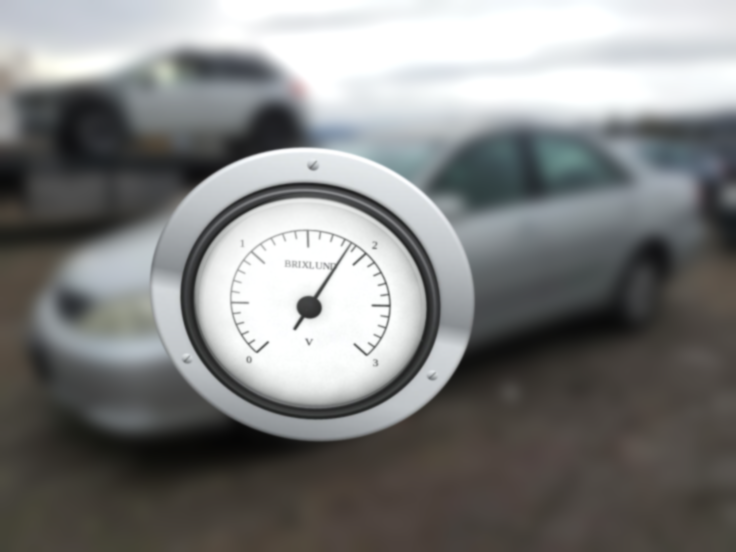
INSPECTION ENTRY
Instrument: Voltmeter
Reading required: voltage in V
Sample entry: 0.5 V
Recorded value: 1.85 V
